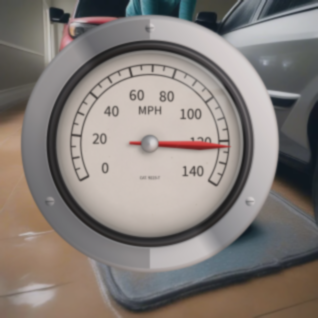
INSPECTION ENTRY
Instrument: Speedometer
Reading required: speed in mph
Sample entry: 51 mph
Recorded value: 122.5 mph
